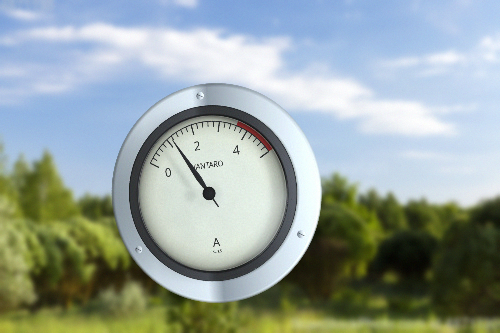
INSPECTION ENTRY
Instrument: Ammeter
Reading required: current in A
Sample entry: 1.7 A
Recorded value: 1.2 A
